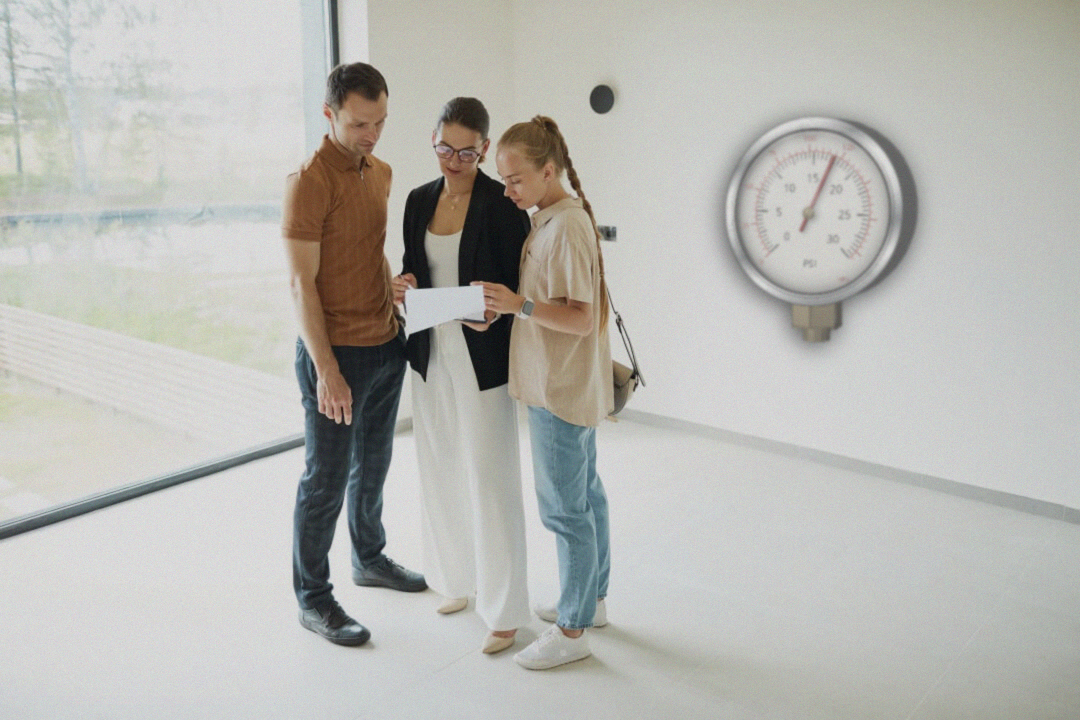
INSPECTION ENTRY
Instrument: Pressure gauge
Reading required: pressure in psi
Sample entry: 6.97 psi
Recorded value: 17.5 psi
